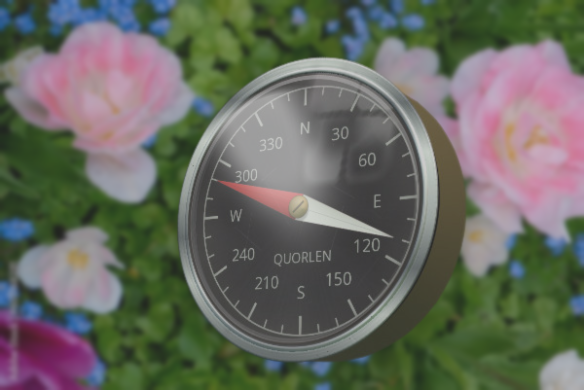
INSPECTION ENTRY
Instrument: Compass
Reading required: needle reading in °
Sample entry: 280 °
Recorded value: 290 °
